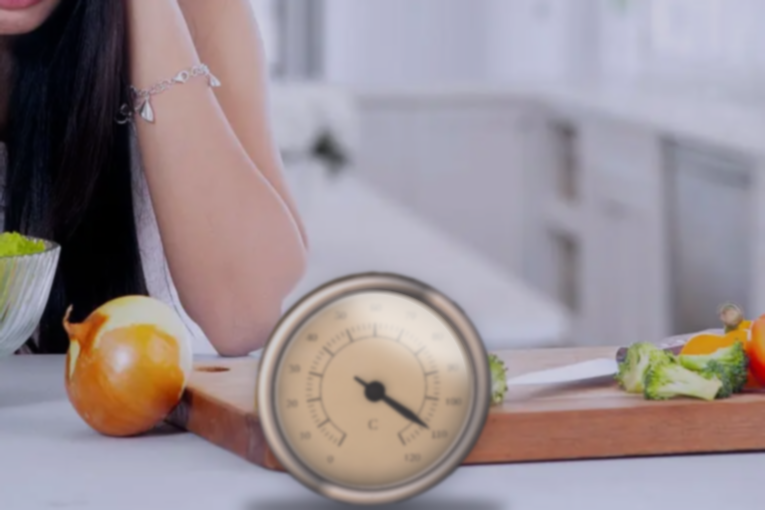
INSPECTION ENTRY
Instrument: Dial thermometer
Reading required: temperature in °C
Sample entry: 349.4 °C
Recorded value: 110 °C
